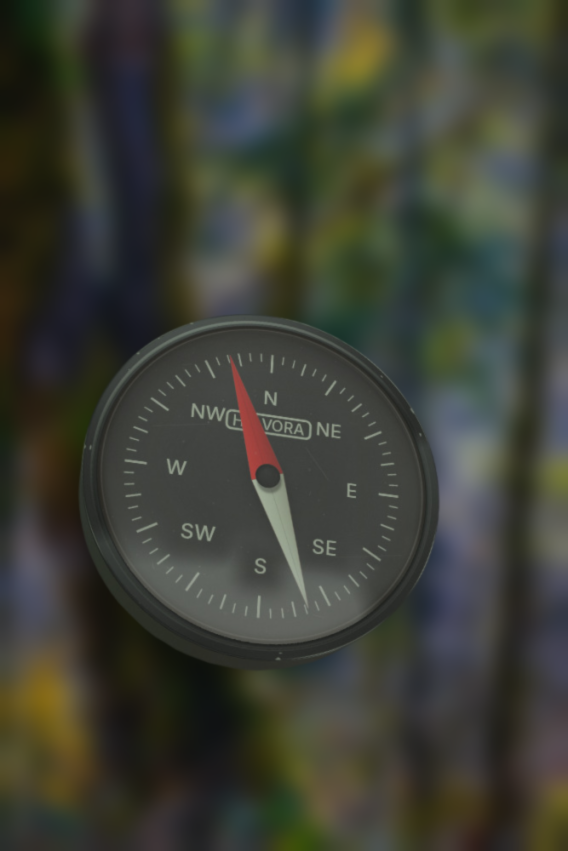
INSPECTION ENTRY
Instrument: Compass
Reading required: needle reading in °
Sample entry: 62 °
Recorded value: 340 °
